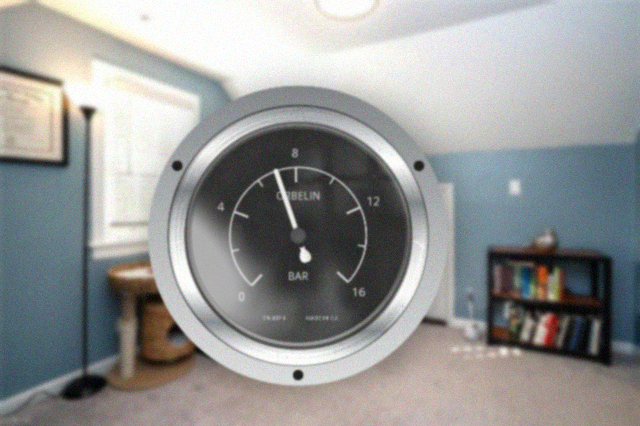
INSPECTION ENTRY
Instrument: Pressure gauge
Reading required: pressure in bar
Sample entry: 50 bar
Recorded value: 7 bar
